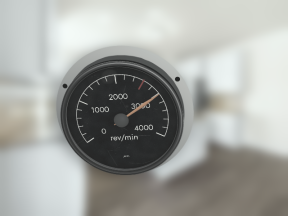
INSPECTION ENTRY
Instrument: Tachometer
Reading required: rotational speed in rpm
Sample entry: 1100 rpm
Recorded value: 3000 rpm
